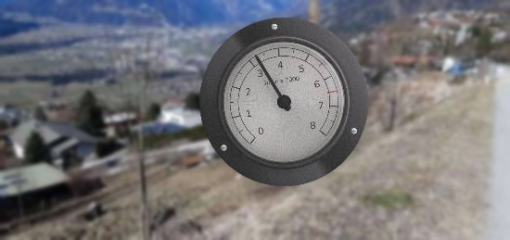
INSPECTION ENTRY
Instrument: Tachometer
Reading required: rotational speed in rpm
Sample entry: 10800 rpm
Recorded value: 3250 rpm
